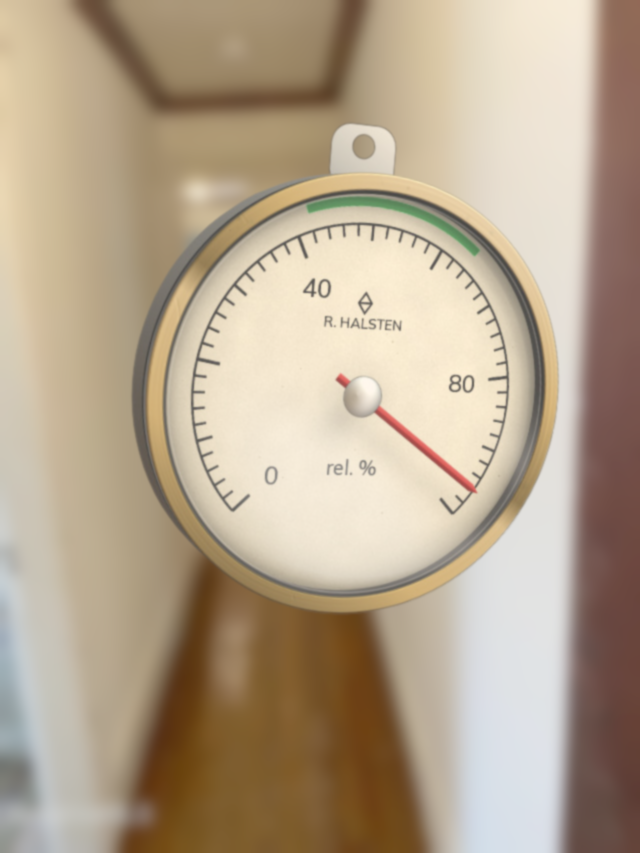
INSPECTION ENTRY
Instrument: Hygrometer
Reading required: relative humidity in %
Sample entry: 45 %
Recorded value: 96 %
